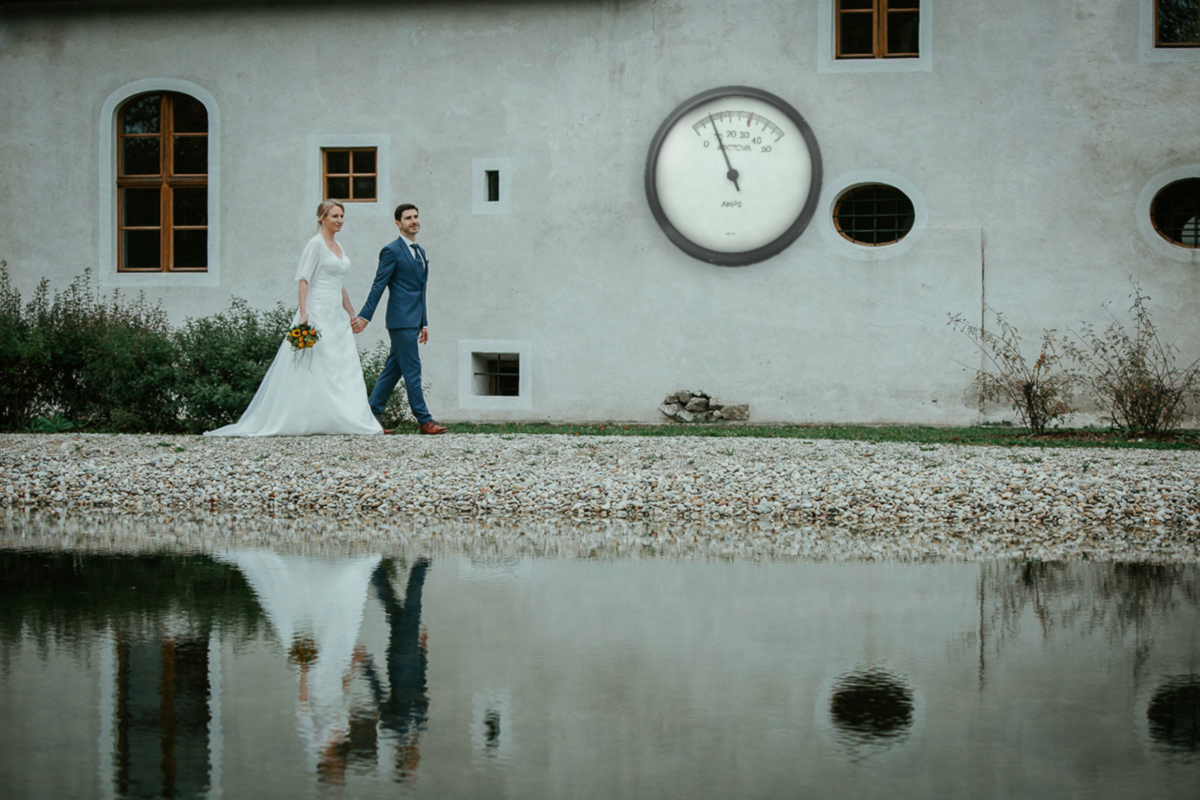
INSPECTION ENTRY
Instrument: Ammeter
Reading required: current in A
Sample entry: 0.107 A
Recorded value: 10 A
